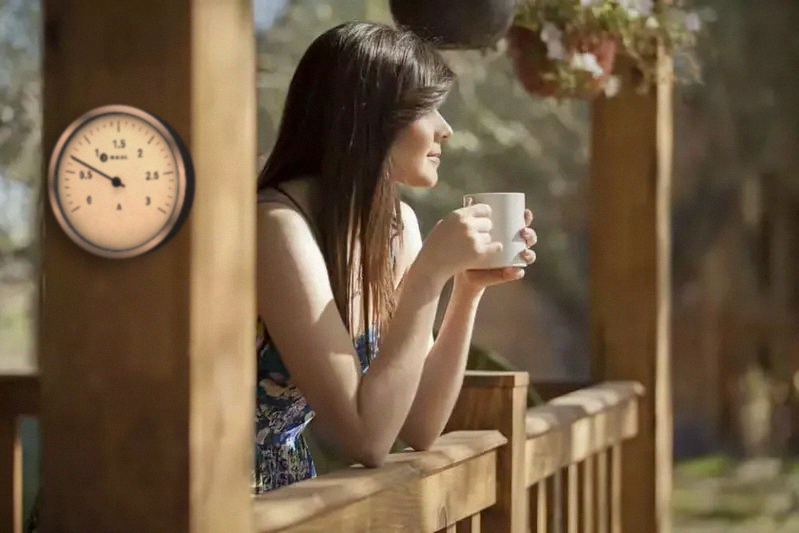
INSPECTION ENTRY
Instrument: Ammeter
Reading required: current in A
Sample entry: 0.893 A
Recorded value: 0.7 A
